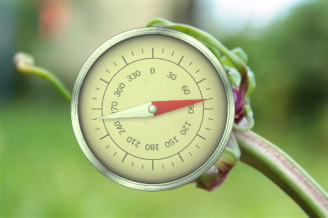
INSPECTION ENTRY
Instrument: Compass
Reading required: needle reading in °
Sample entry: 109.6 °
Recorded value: 80 °
